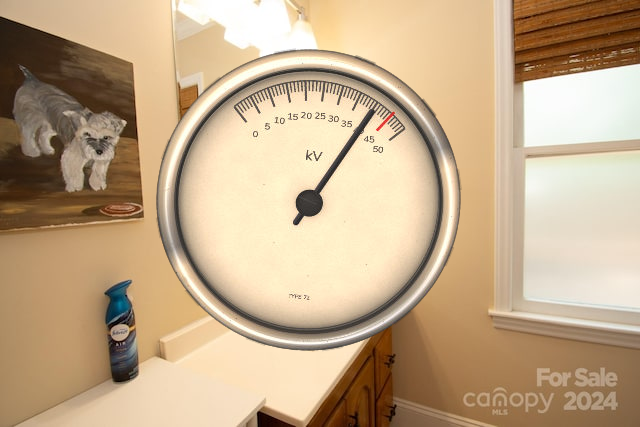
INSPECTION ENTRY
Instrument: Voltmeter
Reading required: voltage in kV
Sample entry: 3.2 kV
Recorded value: 40 kV
